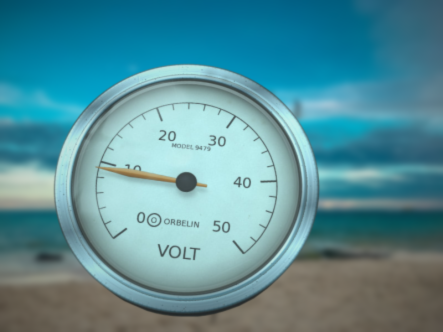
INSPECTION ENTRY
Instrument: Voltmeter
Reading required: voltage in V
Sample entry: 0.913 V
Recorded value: 9 V
